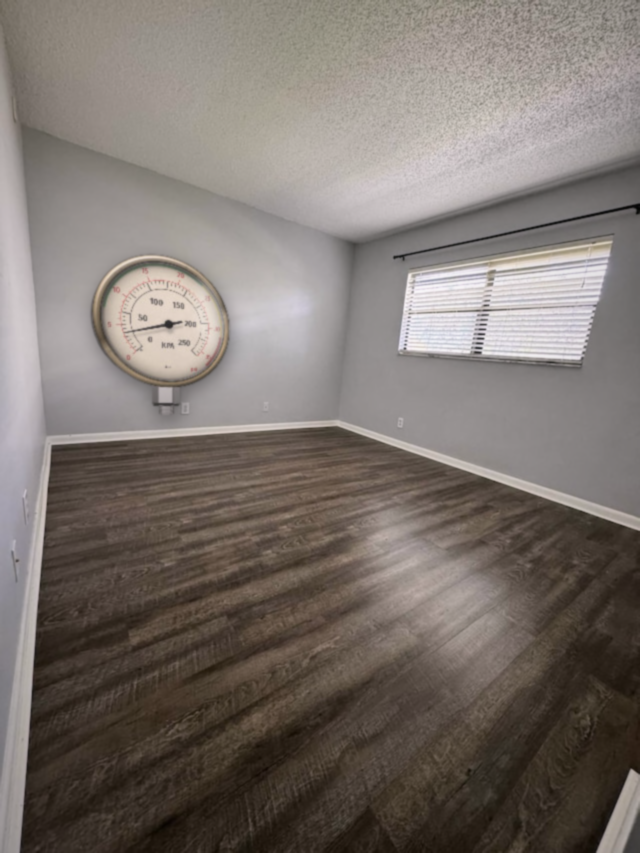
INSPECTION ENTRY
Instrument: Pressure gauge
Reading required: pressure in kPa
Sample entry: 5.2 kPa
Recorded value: 25 kPa
